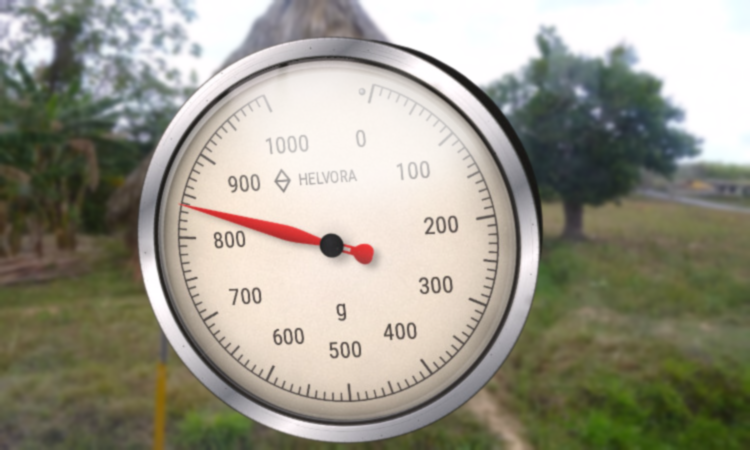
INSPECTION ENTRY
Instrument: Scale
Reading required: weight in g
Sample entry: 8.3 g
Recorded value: 840 g
